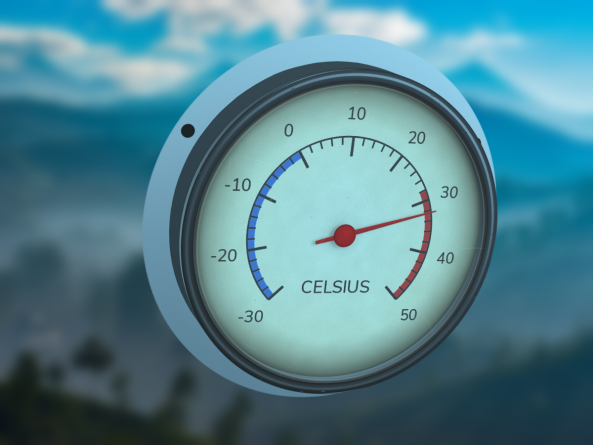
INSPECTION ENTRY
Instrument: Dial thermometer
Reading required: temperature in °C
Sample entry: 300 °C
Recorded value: 32 °C
